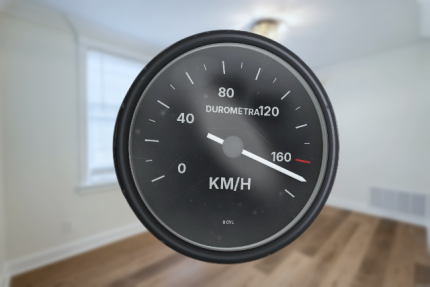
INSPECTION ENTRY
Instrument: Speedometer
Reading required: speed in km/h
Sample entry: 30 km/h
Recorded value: 170 km/h
